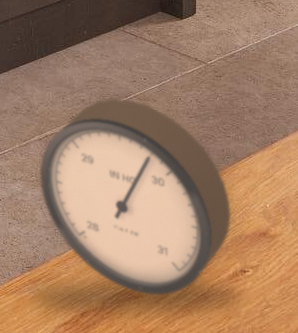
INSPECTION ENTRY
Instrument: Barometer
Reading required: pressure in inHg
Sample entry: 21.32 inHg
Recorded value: 29.8 inHg
